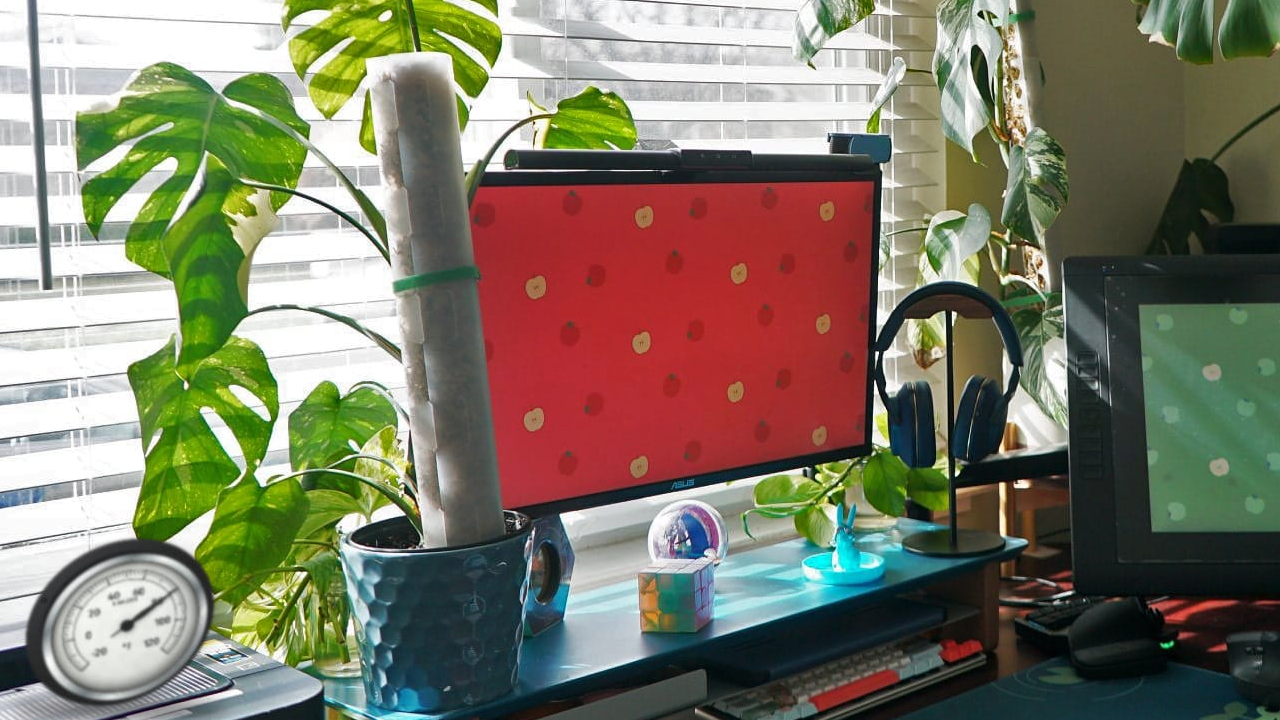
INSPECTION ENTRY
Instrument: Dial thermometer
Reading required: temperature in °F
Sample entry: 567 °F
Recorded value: 80 °F
